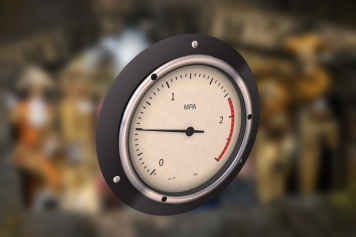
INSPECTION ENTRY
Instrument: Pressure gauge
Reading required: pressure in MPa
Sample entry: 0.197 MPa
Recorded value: 0.5 MPa
